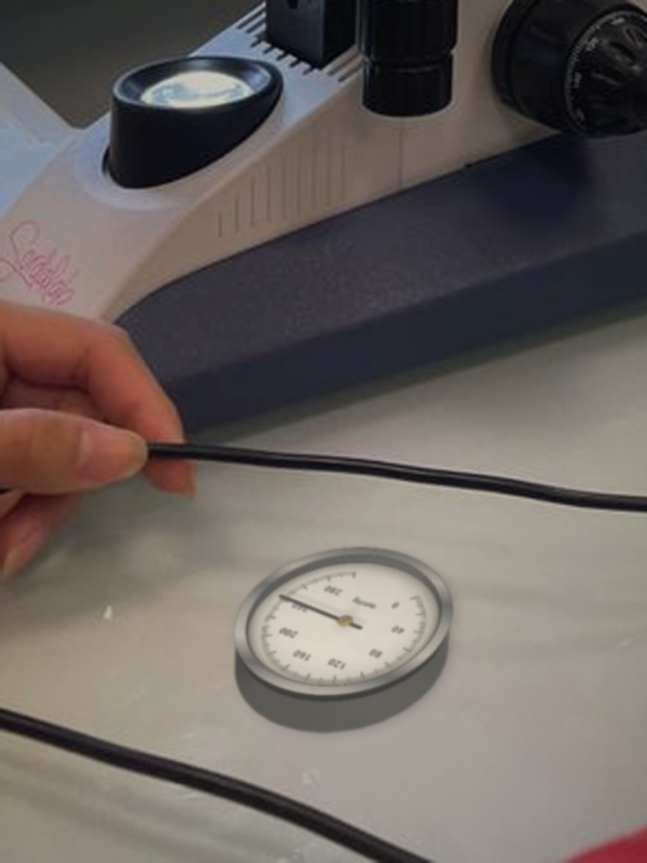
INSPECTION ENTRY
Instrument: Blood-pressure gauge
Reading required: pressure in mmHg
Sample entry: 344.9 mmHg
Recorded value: 240 mmHg
